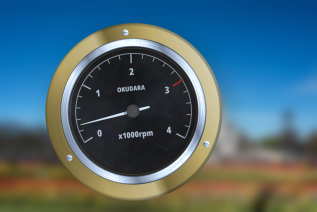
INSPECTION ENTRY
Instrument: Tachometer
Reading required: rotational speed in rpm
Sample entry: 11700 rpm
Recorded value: 300 rpm
